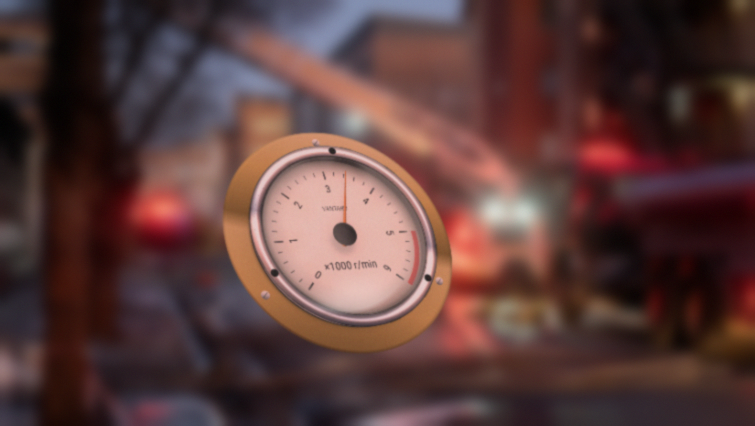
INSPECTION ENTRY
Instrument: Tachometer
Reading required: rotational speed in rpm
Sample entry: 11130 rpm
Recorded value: 3400 rpm
